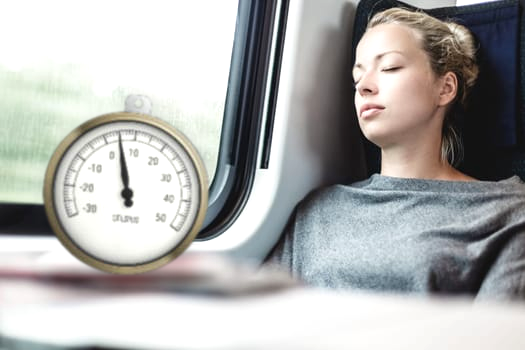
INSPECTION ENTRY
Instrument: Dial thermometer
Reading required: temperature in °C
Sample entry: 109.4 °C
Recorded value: 5 °C
